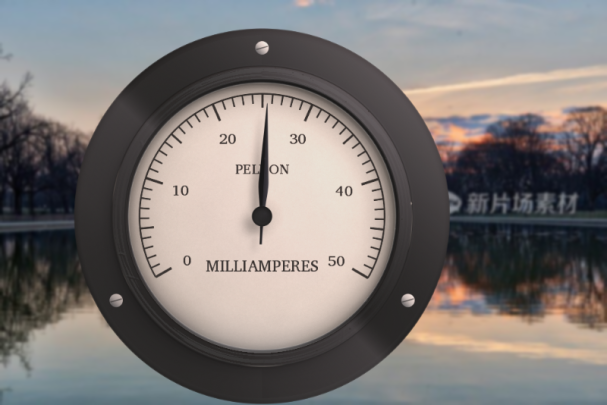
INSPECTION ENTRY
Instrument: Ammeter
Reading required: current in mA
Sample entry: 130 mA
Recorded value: 25.5 mA
